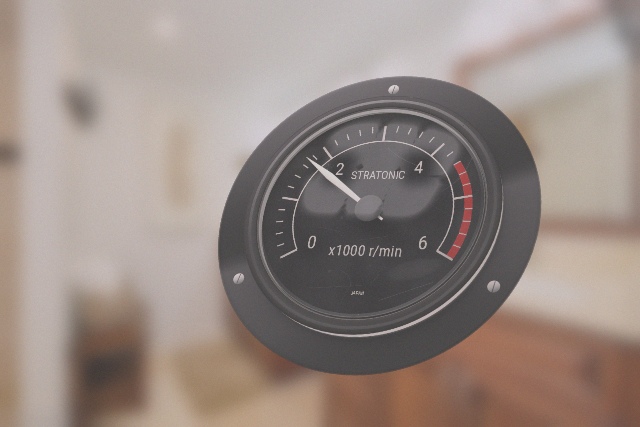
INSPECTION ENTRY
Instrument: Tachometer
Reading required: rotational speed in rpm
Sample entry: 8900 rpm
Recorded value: 1700 rpm
